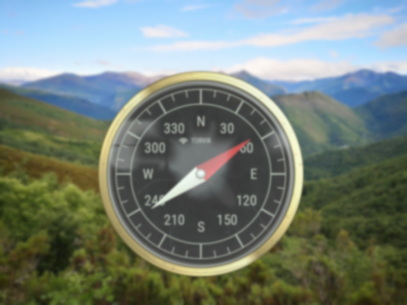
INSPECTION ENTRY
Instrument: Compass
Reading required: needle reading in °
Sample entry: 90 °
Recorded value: 55 °
